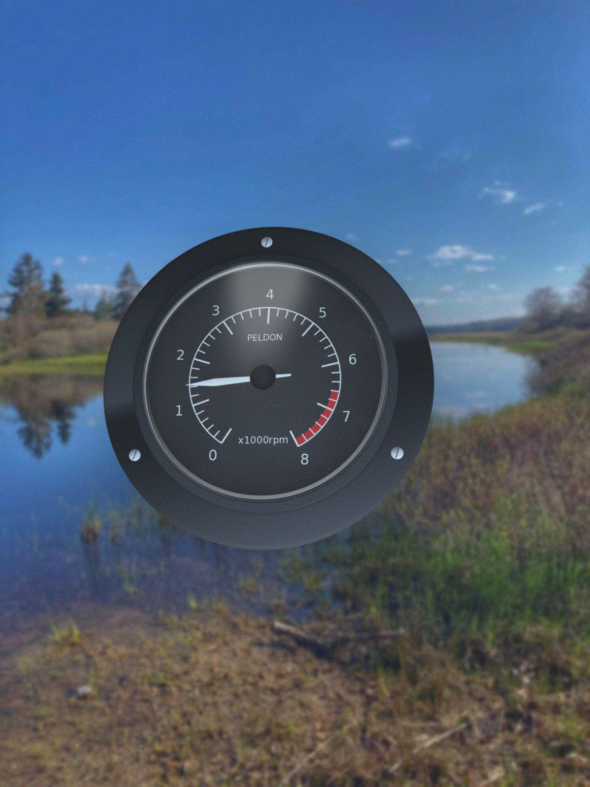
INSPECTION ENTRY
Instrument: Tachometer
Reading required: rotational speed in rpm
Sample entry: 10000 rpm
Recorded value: 1400 rpm
